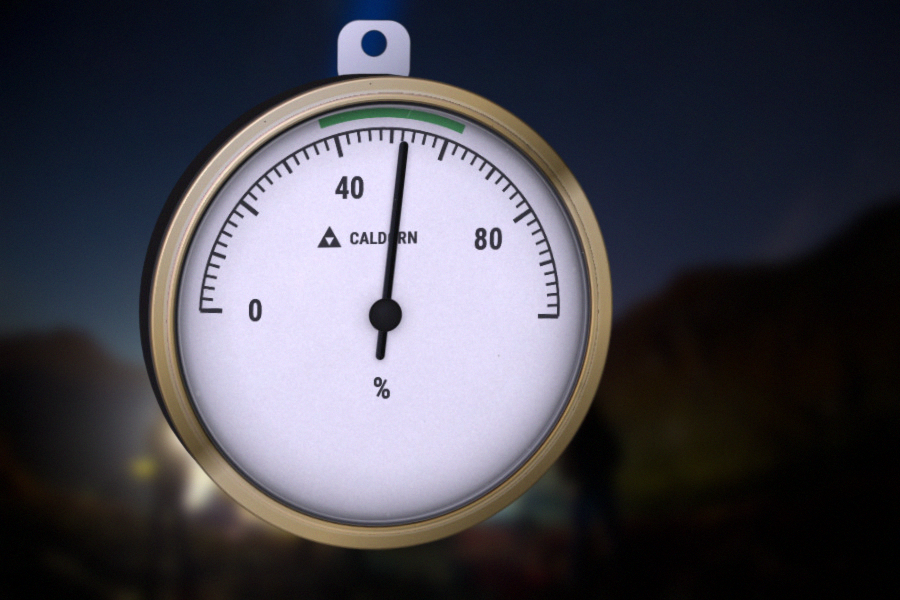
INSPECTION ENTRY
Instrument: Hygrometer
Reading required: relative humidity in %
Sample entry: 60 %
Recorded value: 52 %
